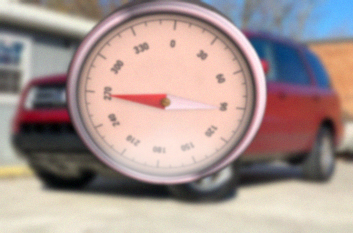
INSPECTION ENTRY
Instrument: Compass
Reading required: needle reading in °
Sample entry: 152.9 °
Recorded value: 270 °
